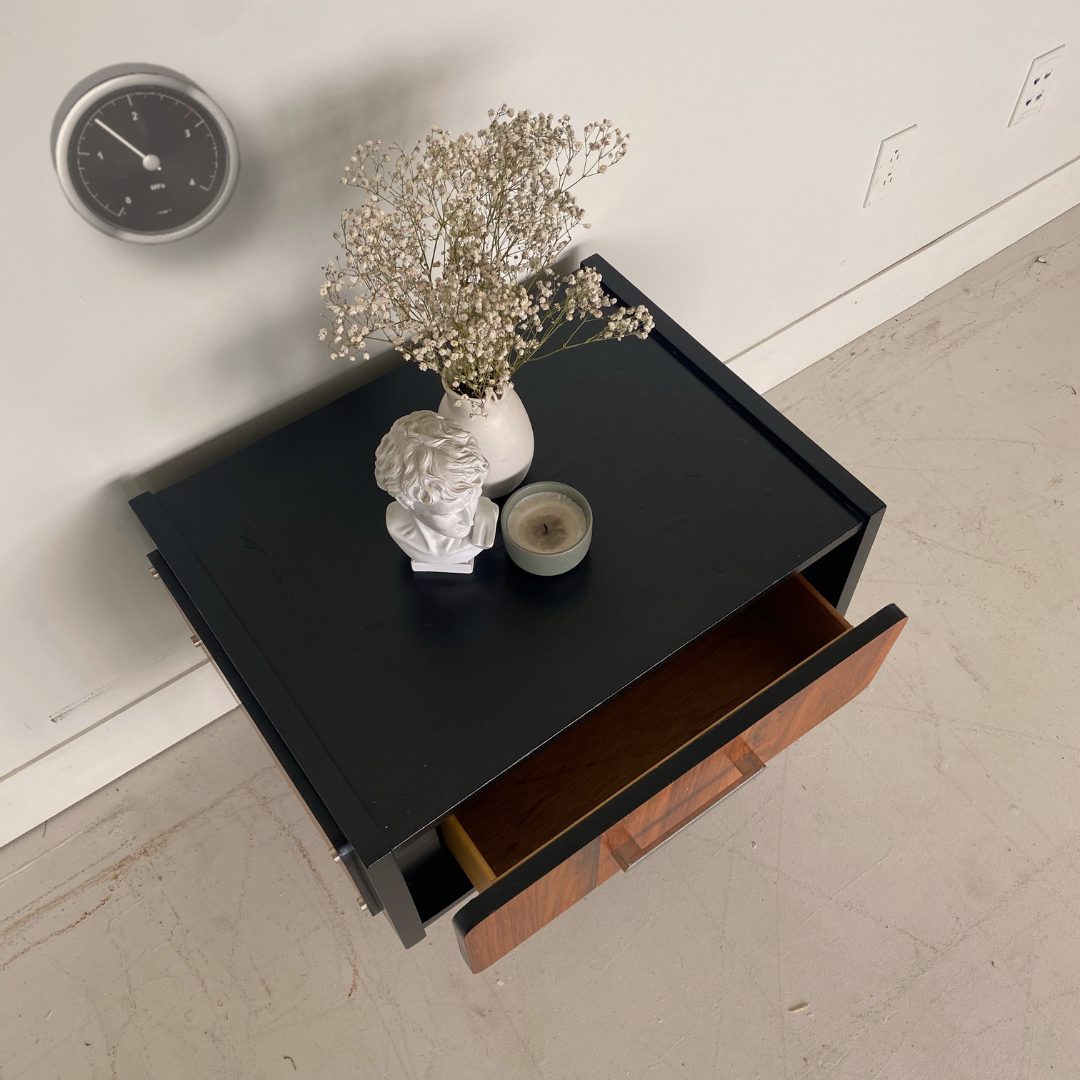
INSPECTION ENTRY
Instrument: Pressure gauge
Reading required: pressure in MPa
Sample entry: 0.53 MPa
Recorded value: 1.5 MPa
